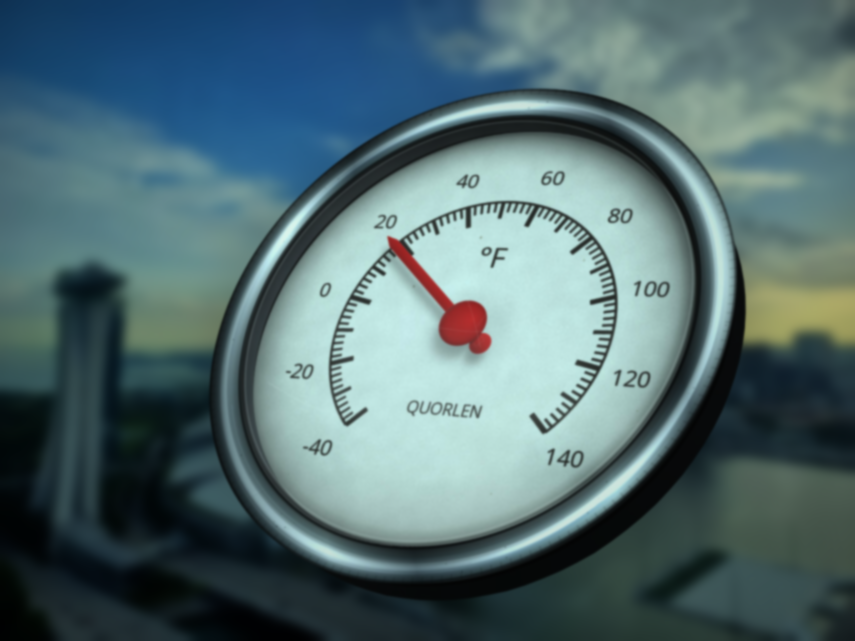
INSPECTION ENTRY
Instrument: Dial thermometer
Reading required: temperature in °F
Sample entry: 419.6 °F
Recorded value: 18 °F
